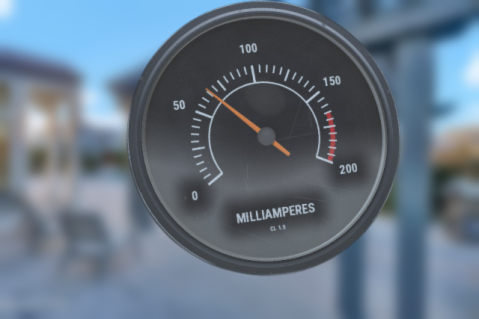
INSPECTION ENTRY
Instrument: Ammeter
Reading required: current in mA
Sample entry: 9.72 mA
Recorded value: 65 mA
